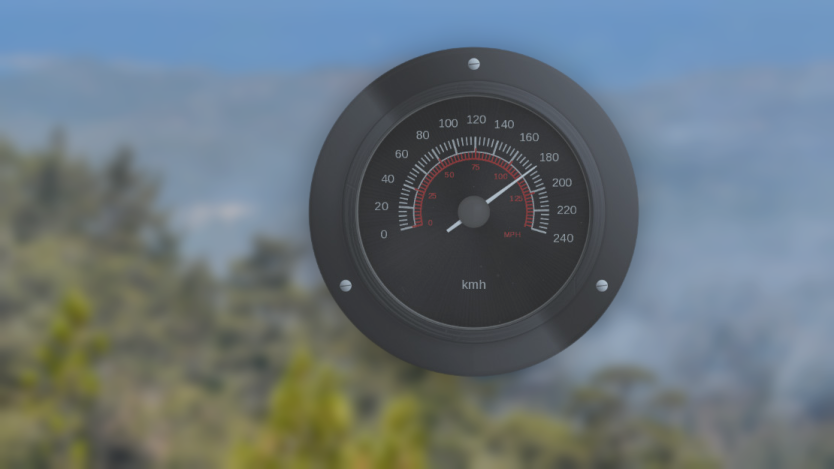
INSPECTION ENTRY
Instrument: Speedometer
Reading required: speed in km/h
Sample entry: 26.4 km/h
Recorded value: 180 km/h
